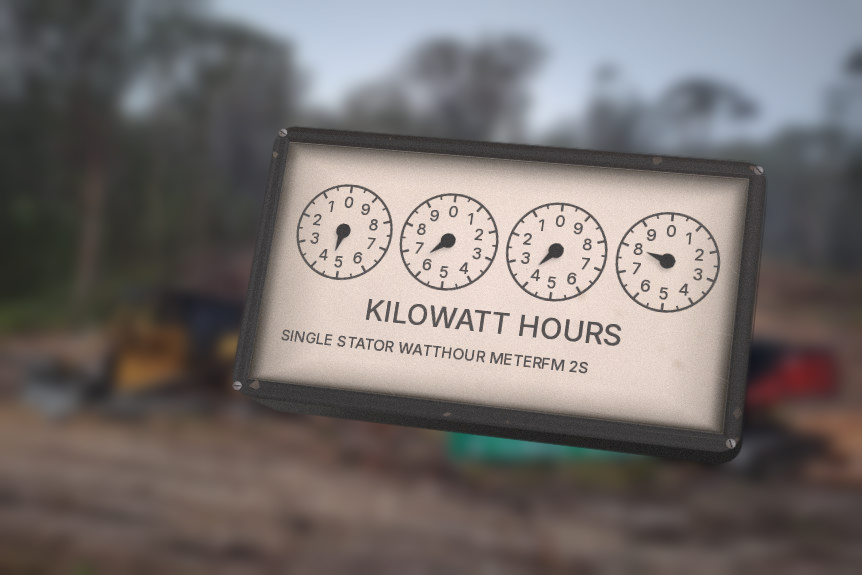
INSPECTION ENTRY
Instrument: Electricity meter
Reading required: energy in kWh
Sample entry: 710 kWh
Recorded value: 4638 kWh
